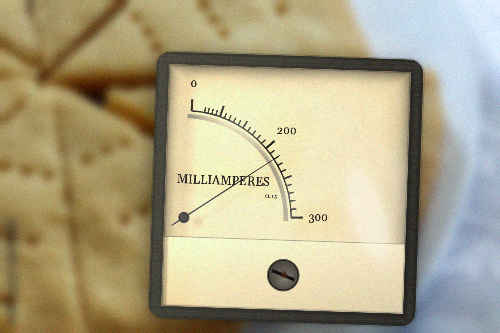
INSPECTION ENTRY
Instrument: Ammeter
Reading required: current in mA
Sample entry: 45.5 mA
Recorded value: 220 mA
